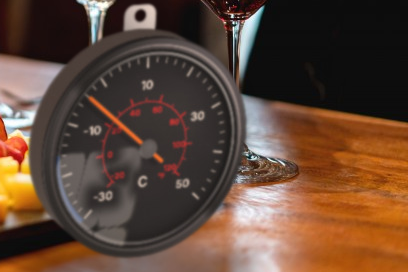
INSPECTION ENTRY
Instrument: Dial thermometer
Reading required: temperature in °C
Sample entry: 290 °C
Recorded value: -4 °C
